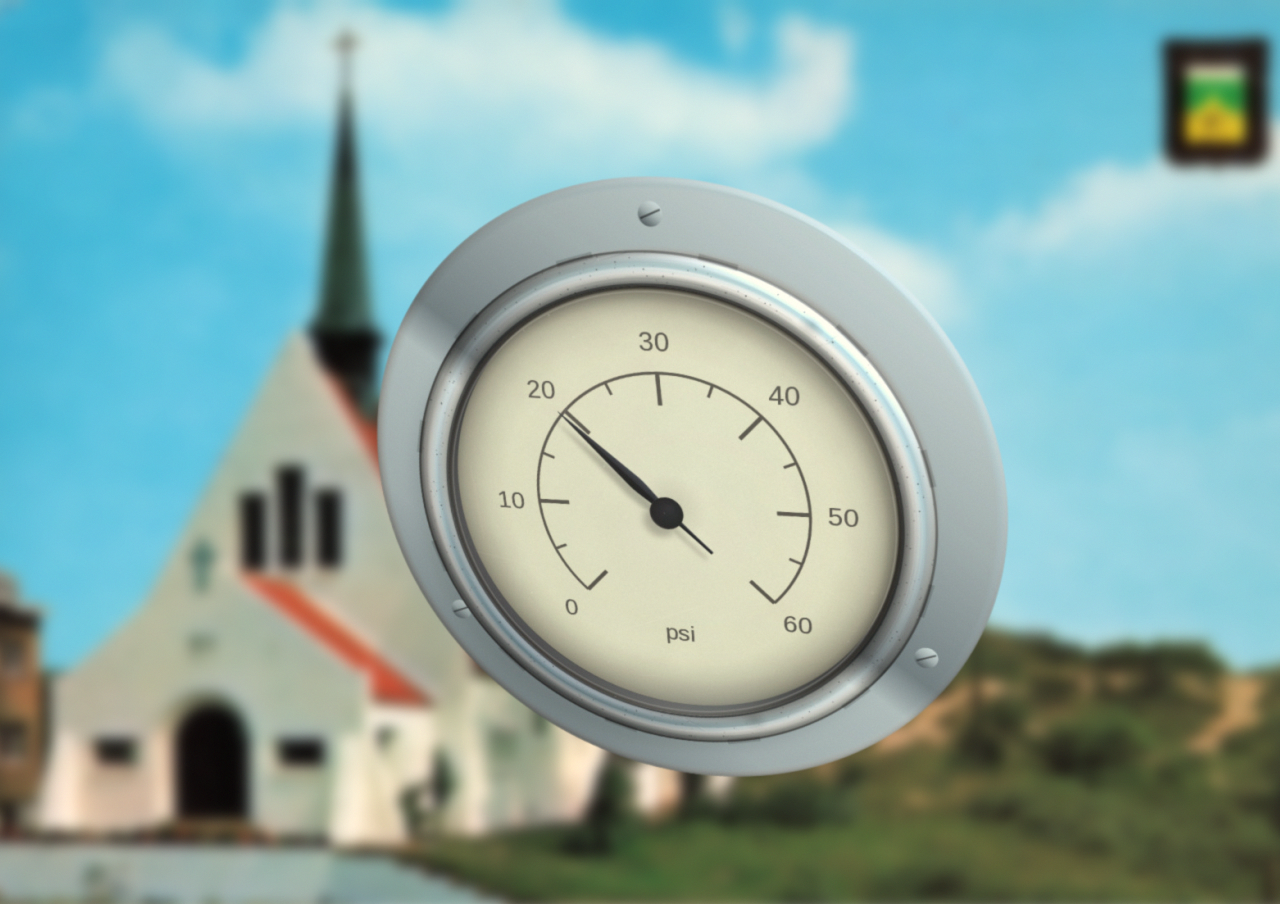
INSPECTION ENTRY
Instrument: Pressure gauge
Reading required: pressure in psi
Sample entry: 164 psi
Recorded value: 20 psi
